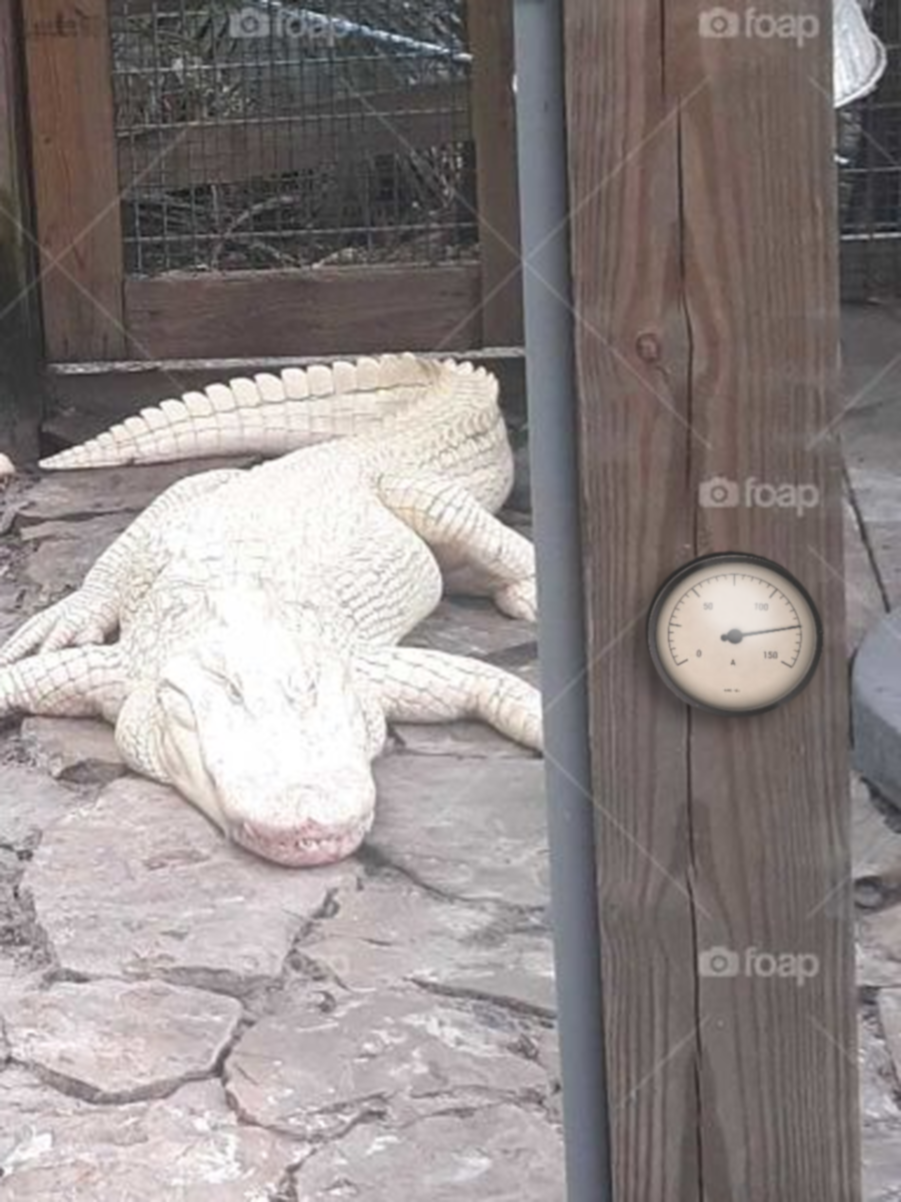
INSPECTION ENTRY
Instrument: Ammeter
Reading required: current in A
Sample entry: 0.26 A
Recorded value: 125 A
